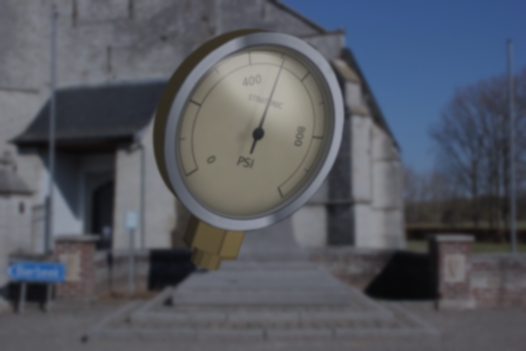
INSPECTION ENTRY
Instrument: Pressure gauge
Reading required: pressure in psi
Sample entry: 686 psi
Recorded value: 500 psi
